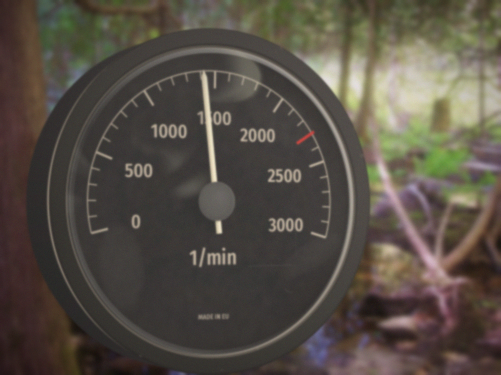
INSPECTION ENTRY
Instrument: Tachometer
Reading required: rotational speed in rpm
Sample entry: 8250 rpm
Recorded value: 1400 rpm
